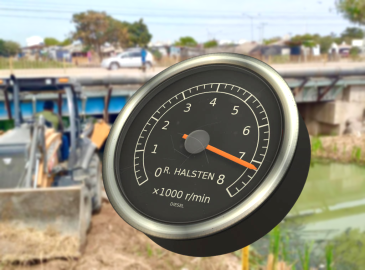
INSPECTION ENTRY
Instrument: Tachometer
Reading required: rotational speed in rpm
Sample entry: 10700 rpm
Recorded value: 7200 rpm
